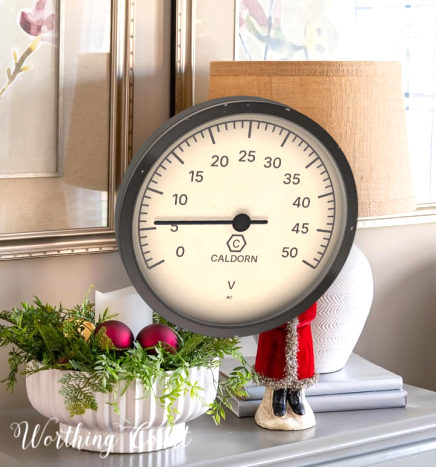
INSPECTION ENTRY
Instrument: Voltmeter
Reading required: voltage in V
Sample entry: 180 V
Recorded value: 6 V
